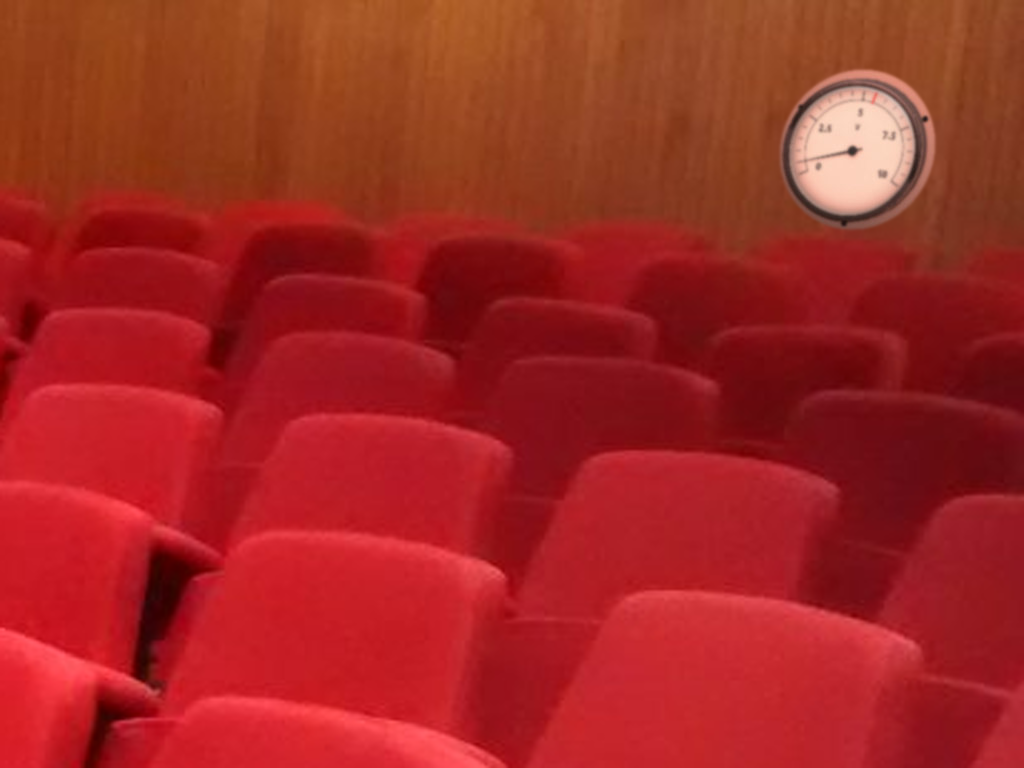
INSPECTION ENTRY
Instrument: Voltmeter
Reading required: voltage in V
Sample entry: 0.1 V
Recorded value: 0.5 V
